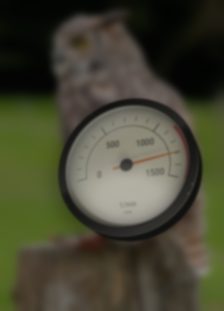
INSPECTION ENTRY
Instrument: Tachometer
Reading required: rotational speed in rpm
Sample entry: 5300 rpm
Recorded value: 1300 rpm
